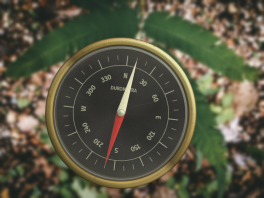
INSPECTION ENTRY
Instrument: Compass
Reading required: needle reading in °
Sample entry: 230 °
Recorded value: 190 °
